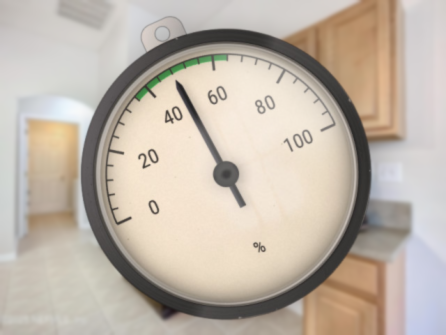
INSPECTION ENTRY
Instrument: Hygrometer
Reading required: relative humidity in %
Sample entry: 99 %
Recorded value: 48 %
